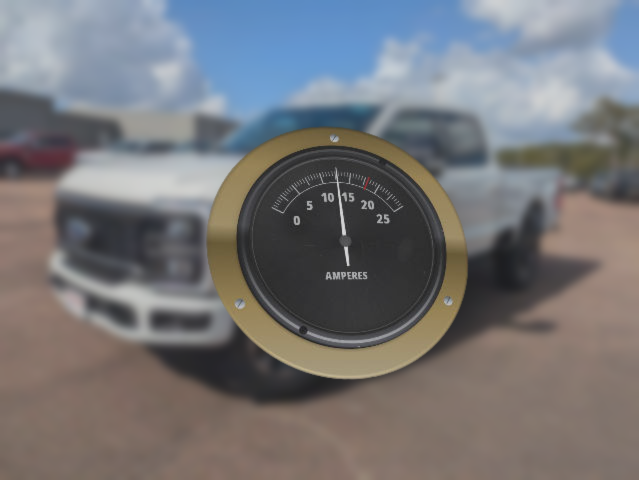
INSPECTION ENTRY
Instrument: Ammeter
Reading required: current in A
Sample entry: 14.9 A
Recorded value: 12.5 A
